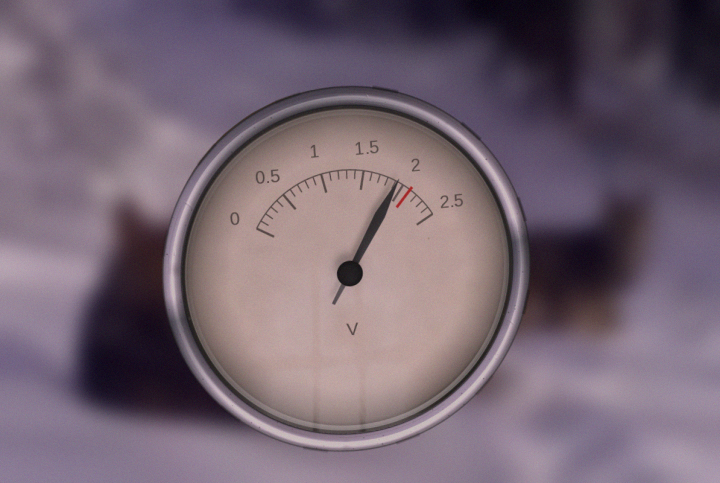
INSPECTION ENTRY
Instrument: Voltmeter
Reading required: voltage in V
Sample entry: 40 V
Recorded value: 1.9 V
